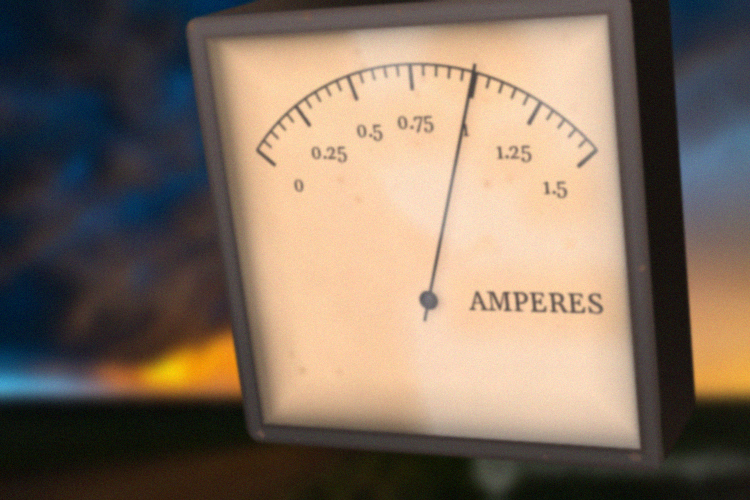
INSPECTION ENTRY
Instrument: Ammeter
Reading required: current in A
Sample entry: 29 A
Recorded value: 1 A
